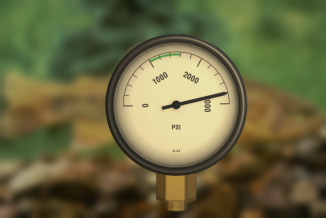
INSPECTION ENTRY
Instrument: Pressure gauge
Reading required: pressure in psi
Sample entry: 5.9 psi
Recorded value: 2800 psi
